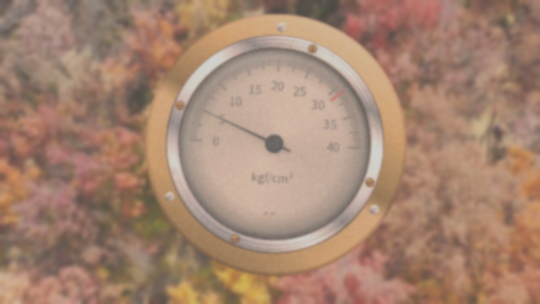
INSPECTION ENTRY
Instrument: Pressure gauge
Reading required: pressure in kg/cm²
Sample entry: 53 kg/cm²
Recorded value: 5 kg/cm²
